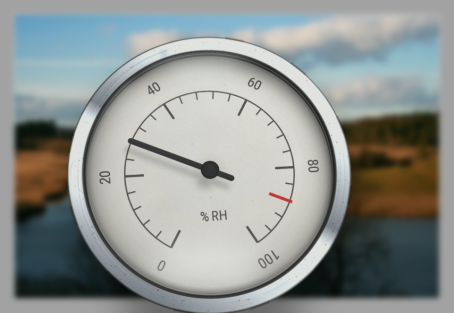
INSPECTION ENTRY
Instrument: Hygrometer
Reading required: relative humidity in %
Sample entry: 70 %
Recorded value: 28 %
